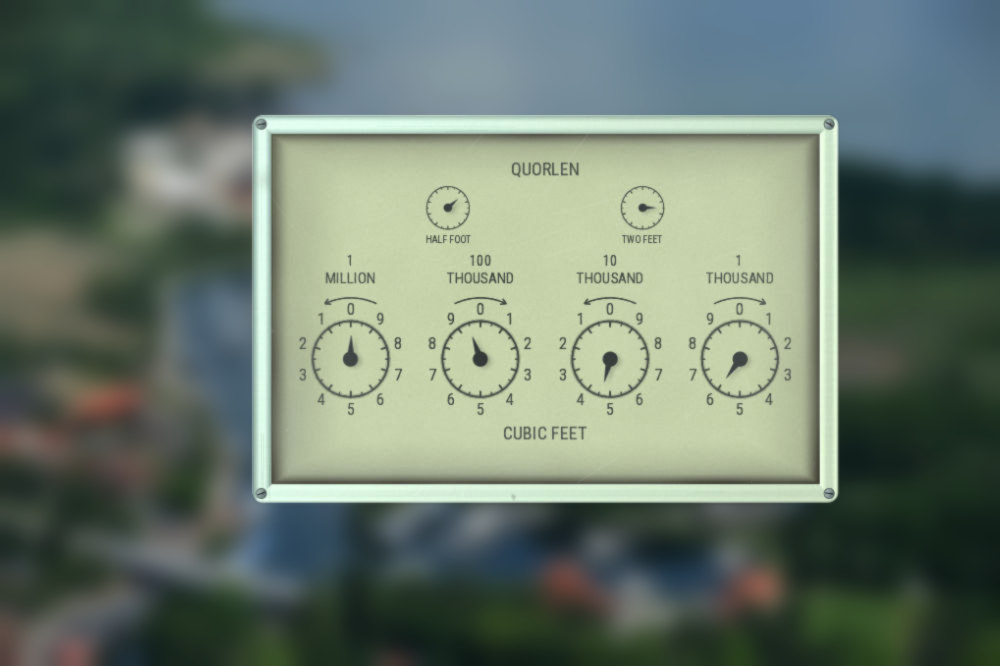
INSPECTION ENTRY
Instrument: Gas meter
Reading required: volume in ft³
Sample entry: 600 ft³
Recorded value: 994600 ft³
